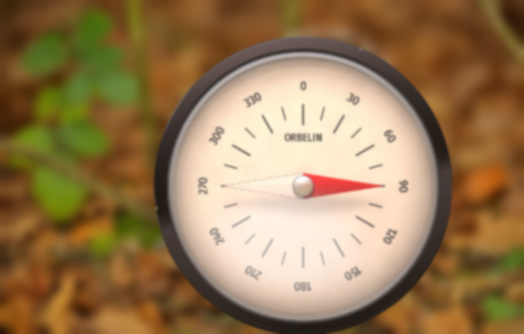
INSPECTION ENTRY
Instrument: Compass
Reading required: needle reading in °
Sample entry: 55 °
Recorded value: 90 °
